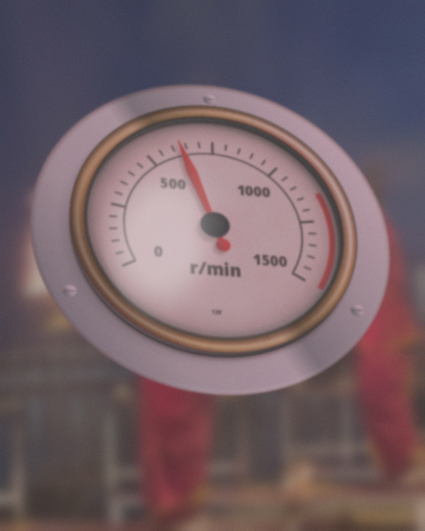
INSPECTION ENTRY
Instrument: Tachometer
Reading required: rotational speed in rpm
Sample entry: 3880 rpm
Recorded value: 625 rpm
